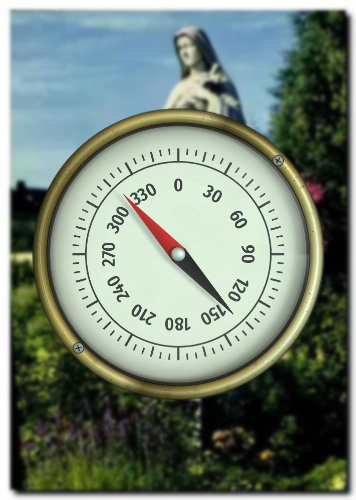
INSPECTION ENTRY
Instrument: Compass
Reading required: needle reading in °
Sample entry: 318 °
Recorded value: 317.5 °
